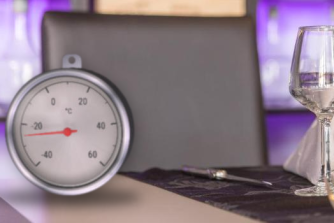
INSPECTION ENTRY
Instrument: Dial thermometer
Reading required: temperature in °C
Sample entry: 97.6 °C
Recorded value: -25 °C
